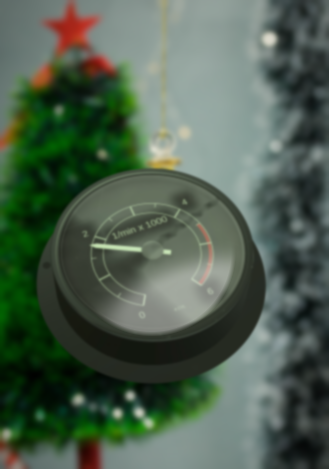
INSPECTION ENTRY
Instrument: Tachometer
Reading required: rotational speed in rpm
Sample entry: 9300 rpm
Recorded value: 1750 rpm
